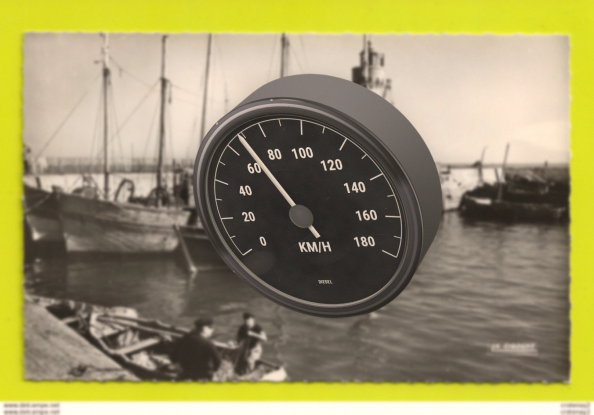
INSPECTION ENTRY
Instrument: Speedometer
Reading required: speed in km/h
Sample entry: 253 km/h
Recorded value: 70 km/h
